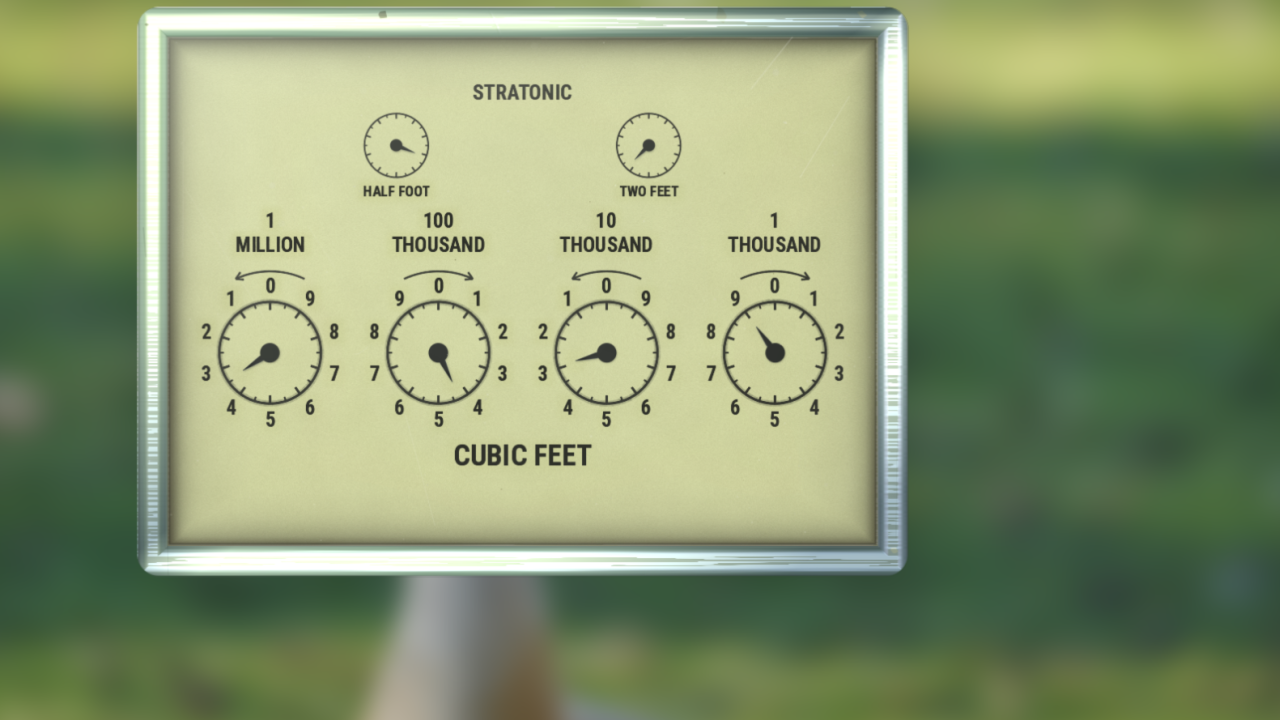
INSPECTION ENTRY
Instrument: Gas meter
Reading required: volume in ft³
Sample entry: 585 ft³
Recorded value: 342900 ft³
